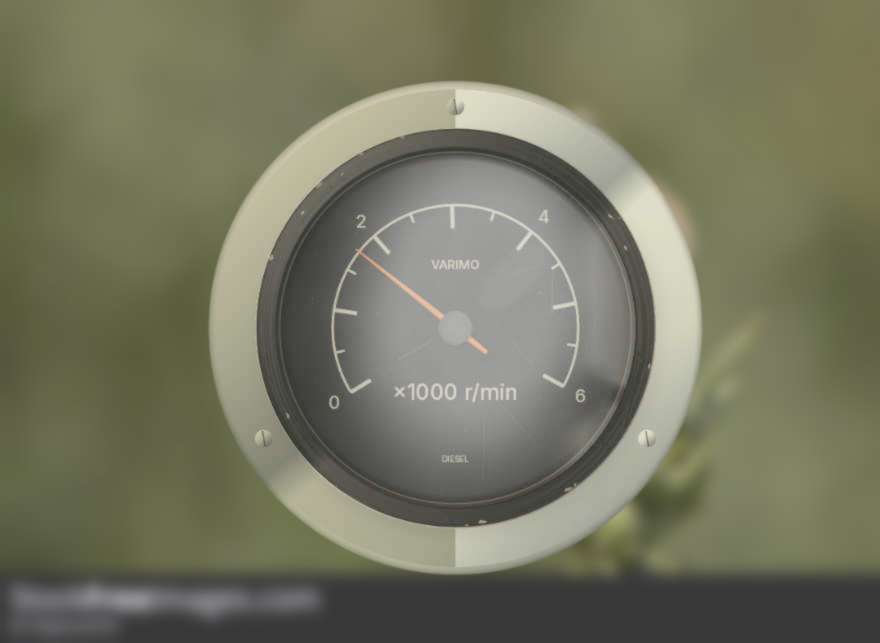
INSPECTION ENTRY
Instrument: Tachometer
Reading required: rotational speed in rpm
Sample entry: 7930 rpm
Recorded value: 1750 rpm
